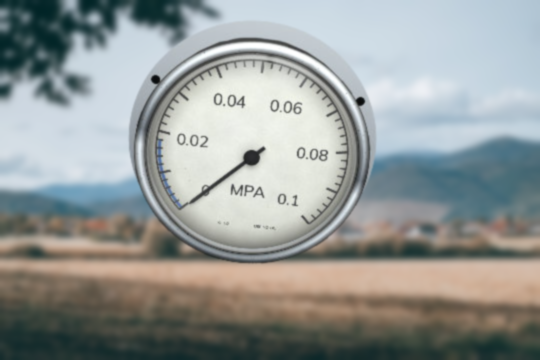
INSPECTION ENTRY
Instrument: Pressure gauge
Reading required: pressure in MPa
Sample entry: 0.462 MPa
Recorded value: 0 MPa
